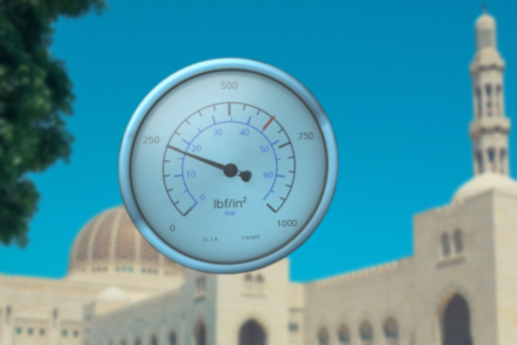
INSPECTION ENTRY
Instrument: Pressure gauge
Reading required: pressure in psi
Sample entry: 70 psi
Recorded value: 250 psi
